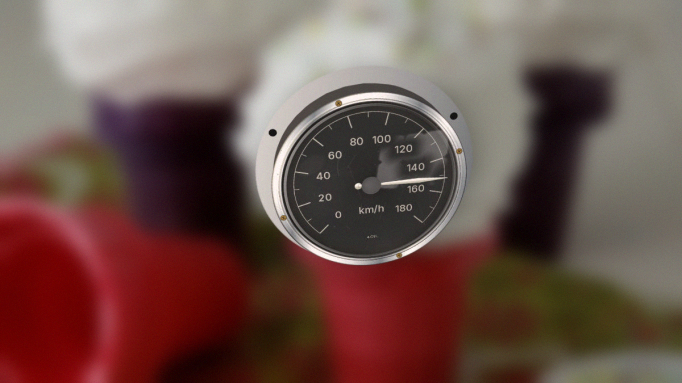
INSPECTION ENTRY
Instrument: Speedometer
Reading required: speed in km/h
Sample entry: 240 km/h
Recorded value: 150 km/h
